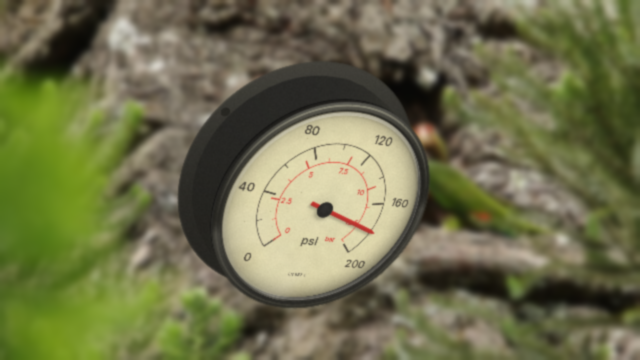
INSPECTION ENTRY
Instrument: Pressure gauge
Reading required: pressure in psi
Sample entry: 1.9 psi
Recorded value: 180 psi
